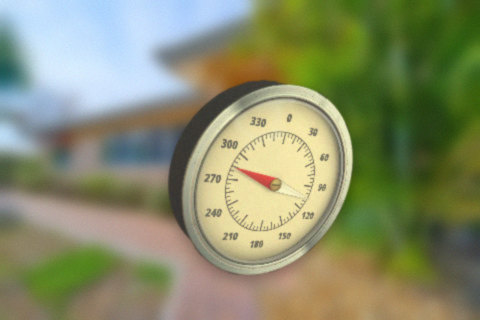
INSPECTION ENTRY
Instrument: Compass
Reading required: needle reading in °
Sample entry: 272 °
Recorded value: 285 °
